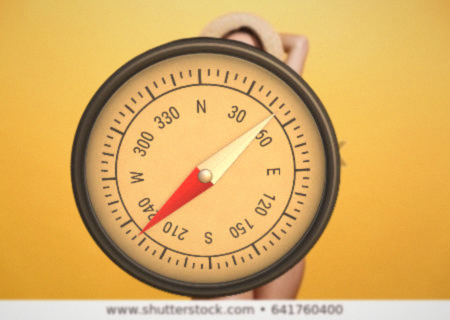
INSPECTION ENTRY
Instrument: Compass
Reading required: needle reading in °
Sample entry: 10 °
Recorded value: 230 °
